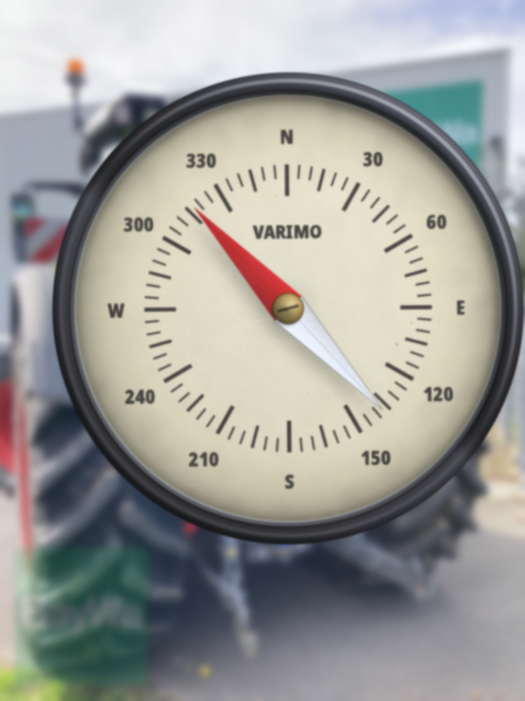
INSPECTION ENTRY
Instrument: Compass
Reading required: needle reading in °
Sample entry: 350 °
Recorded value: 317.5 °
